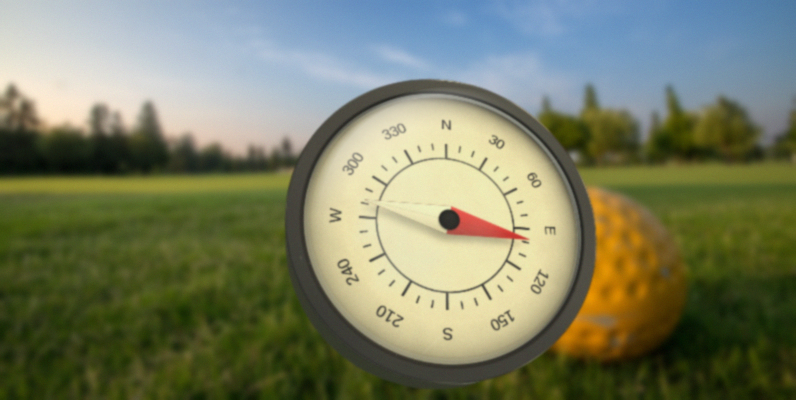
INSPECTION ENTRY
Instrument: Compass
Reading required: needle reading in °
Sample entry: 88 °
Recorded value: 100 °
